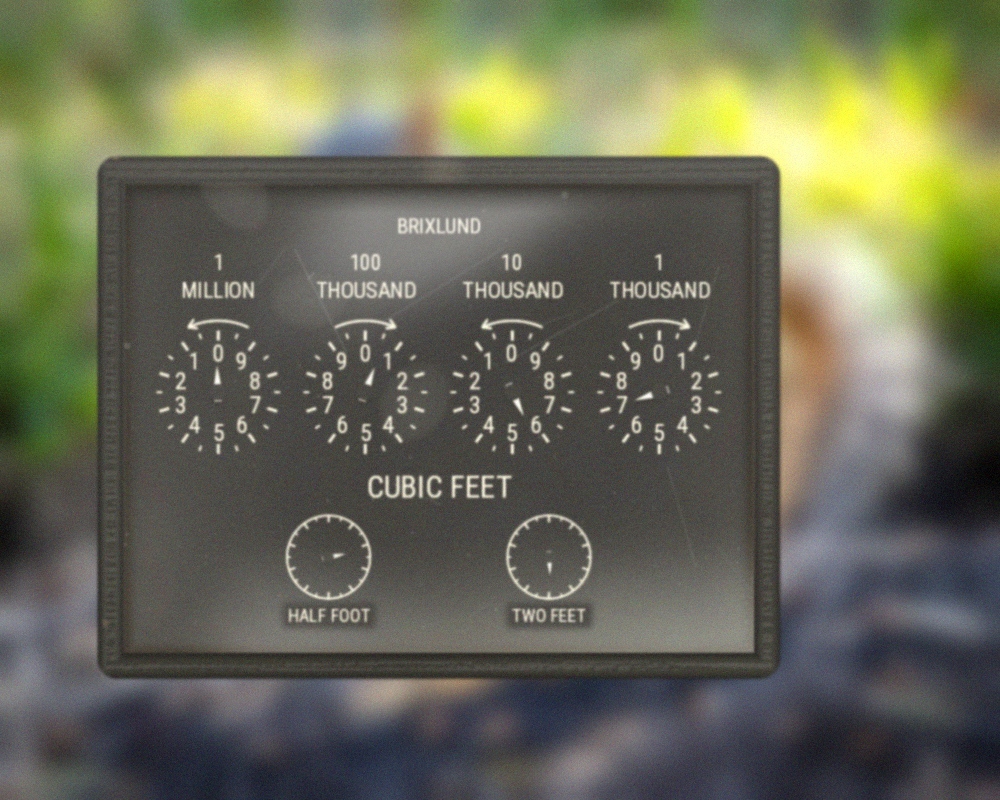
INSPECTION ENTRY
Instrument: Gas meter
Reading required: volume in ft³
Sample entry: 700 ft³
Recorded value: 5700 ft³
